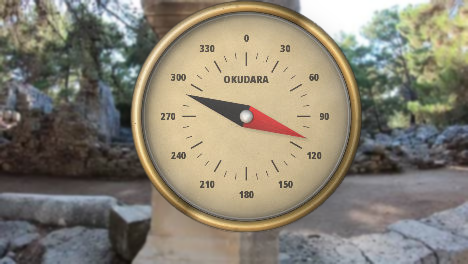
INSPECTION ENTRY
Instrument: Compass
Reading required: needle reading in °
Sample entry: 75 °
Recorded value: 110 °
